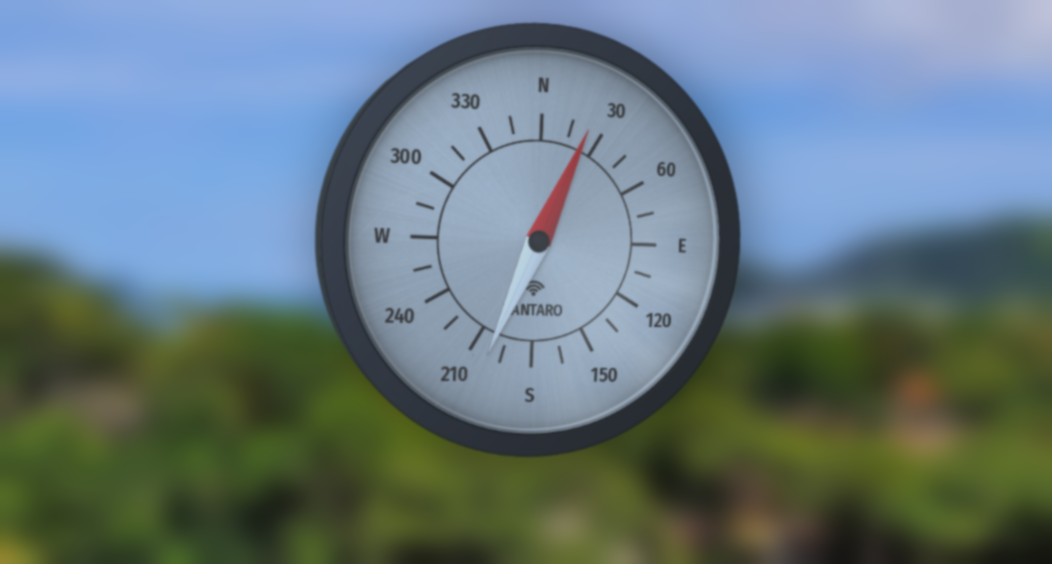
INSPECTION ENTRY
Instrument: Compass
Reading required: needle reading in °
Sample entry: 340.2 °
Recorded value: 22.5 °
